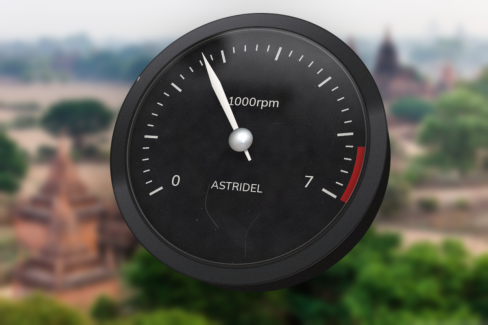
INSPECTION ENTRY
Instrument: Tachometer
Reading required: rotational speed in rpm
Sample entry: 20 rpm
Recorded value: 2700 rpm
